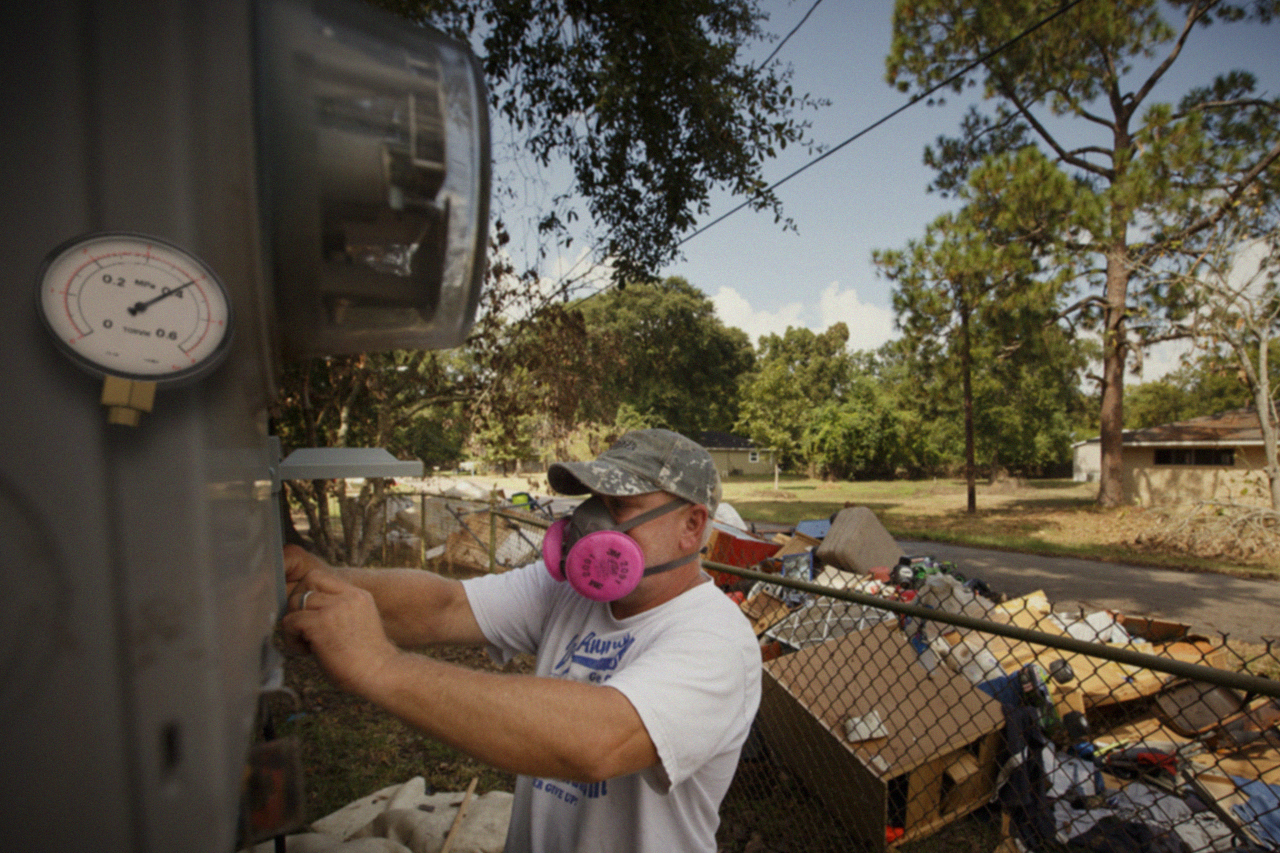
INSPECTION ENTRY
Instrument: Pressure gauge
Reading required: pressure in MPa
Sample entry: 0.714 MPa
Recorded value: 0.4 MPa
